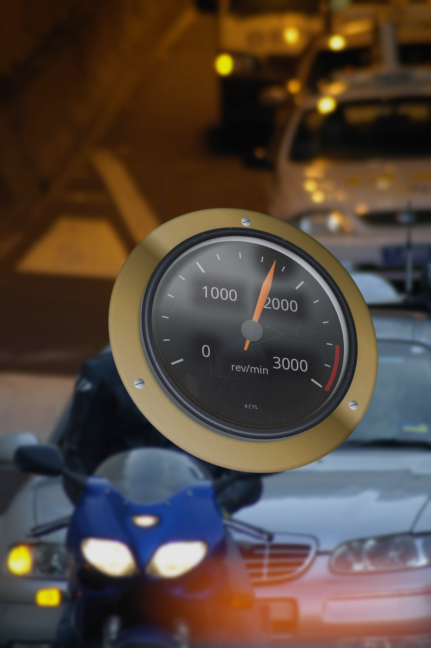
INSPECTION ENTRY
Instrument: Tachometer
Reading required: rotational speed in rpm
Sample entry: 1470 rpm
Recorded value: 1700 rpm
